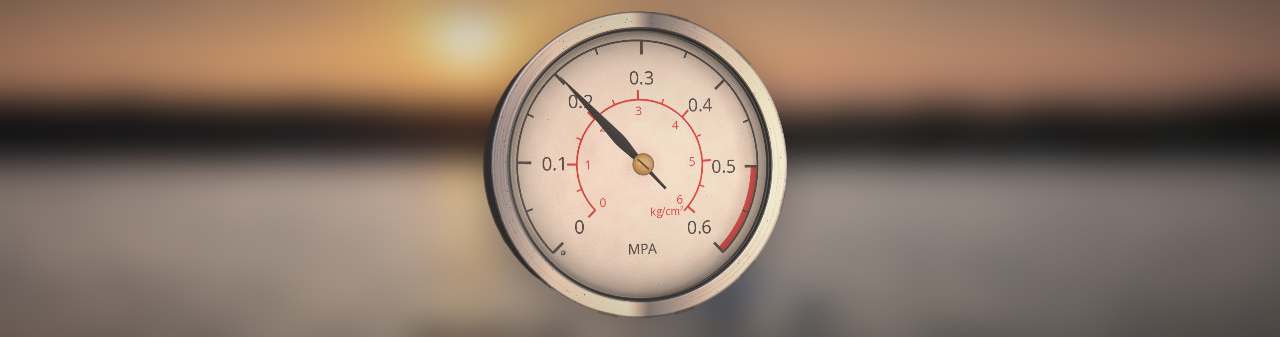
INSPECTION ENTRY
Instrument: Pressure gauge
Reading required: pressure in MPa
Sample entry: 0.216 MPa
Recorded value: 0.2 MPa
